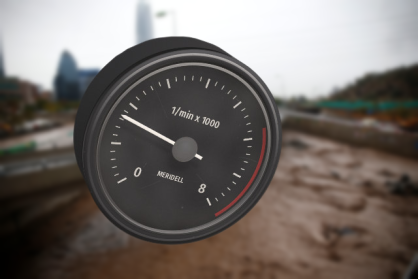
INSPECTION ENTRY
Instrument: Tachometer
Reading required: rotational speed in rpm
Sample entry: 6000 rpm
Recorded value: 1700 rpm
